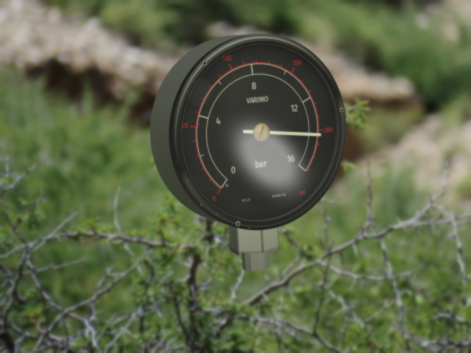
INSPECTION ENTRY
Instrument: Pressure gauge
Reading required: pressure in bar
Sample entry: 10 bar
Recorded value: 14 bar
